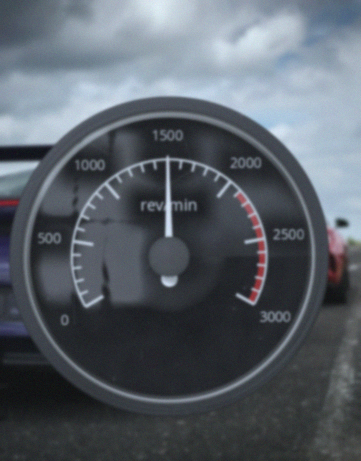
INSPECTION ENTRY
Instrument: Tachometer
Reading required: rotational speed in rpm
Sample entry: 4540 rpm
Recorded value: 1500 rpm
